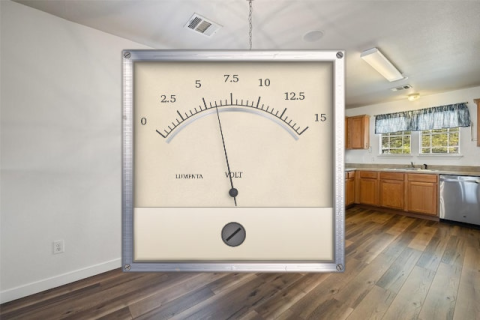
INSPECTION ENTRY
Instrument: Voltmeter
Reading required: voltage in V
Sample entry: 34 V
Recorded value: 6 V
